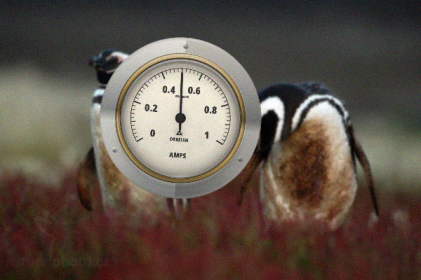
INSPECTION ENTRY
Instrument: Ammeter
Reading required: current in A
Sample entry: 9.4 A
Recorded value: 0.5 A
